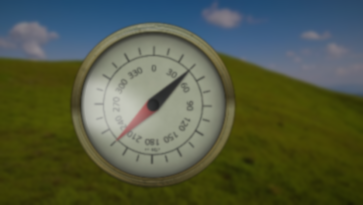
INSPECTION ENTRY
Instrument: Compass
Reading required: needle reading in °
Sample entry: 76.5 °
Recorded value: 225 °
